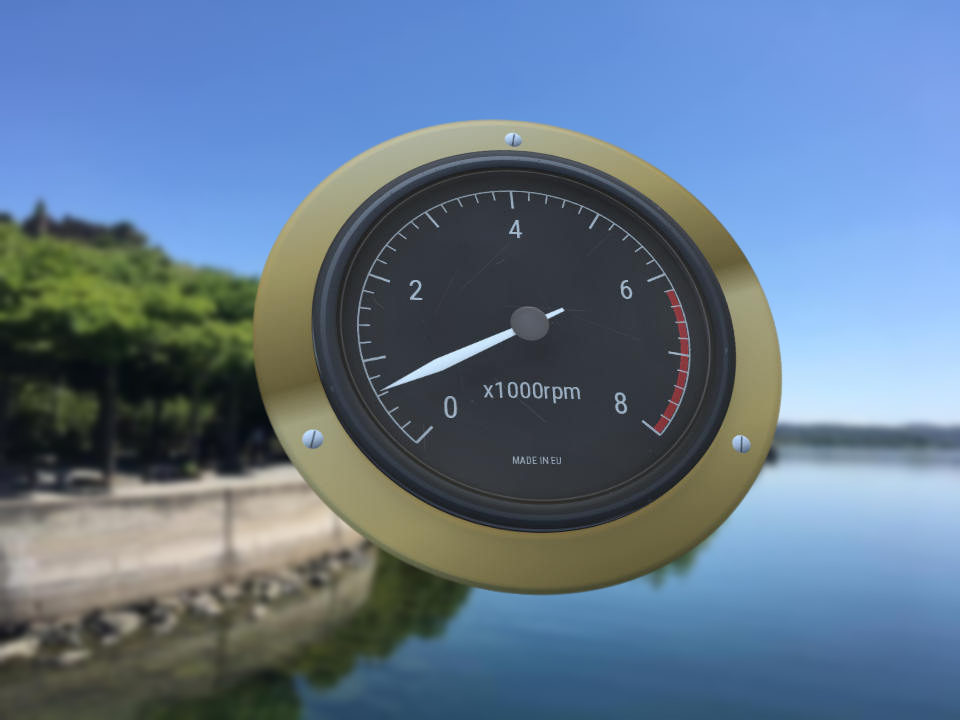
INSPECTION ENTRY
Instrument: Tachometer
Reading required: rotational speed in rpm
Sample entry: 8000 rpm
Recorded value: 600 rpm
